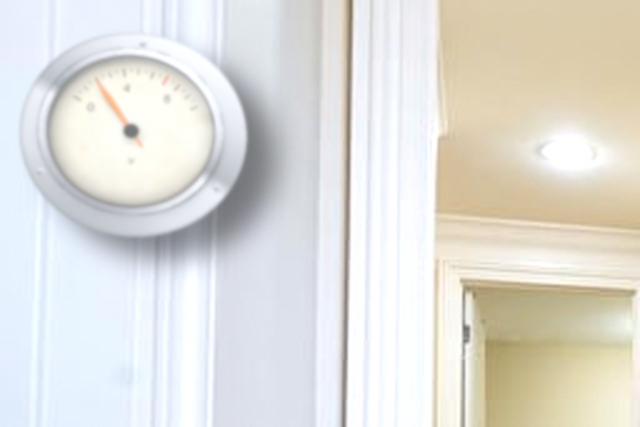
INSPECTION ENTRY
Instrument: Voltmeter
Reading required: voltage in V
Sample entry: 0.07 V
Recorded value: 2 V
